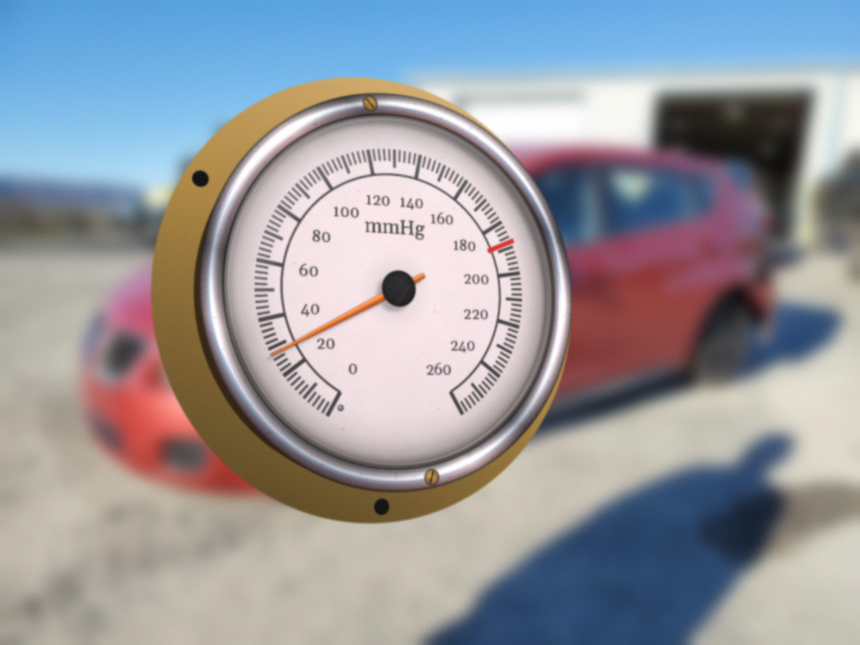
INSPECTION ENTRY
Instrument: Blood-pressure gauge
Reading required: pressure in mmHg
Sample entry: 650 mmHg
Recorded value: 28 mmHg
